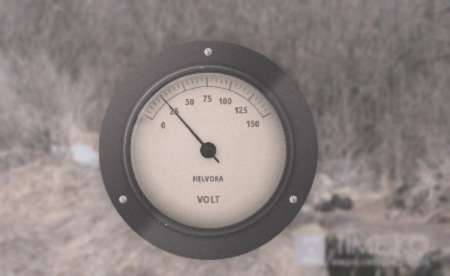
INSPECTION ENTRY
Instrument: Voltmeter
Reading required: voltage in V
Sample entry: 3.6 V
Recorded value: 25 V
